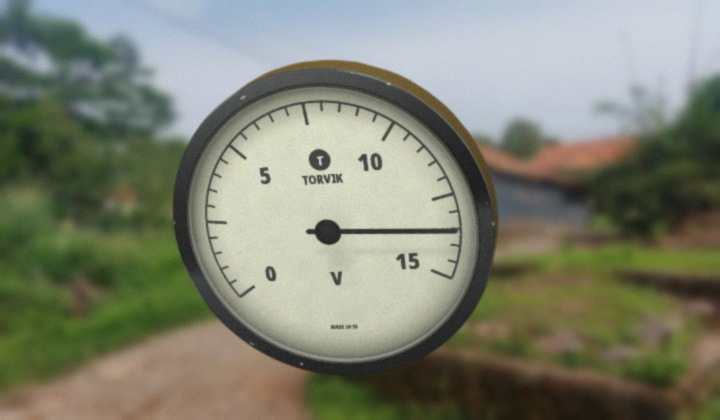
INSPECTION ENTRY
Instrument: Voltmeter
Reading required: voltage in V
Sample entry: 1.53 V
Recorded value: 13.5 V
